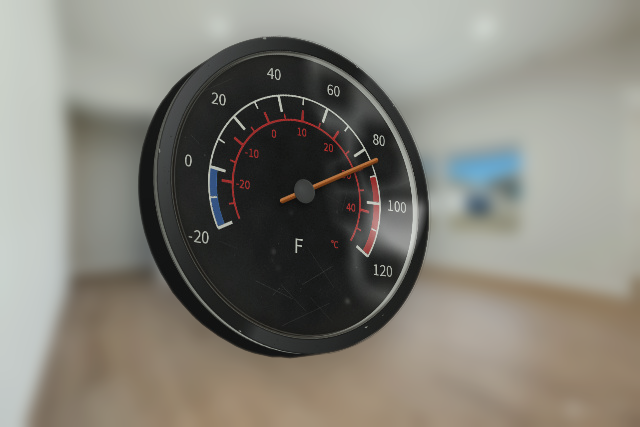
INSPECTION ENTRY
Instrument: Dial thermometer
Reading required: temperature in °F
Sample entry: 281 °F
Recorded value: 85 °F
